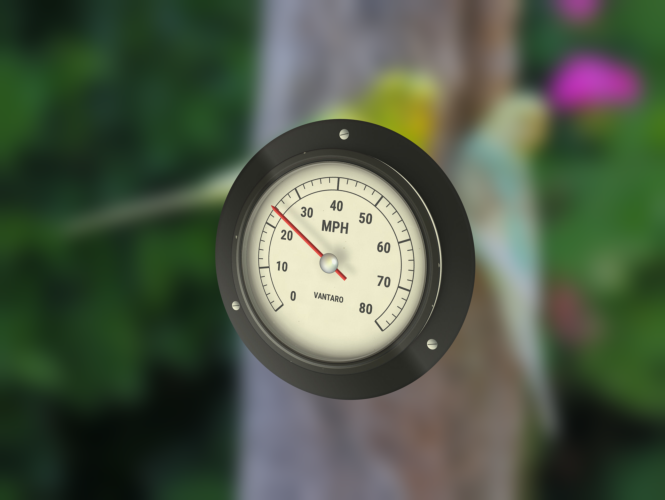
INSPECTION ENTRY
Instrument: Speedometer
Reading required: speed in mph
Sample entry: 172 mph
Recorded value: 24 mph
